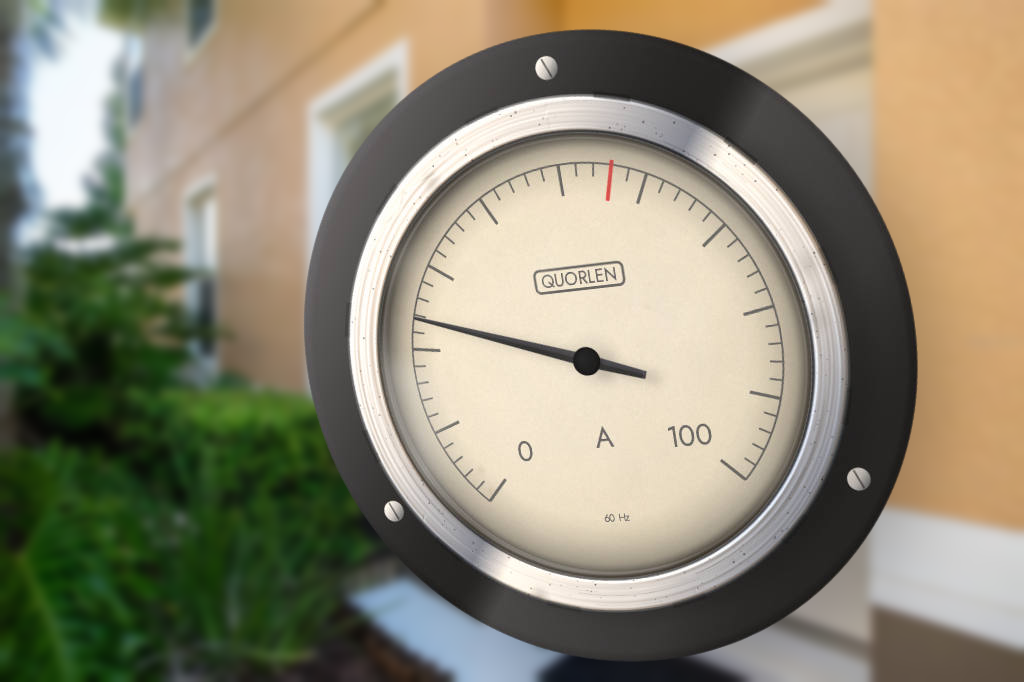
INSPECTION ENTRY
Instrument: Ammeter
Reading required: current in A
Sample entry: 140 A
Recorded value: 24 A
